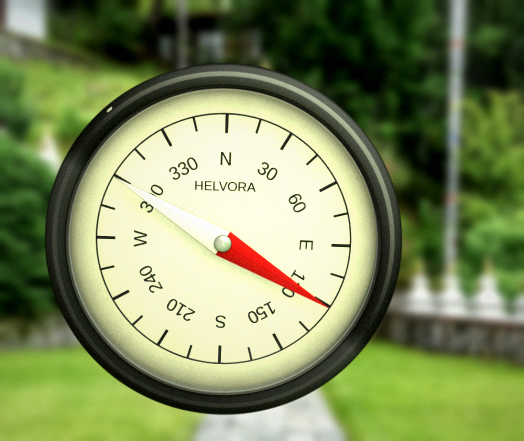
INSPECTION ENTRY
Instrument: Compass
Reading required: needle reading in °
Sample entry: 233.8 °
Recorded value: 120 °
